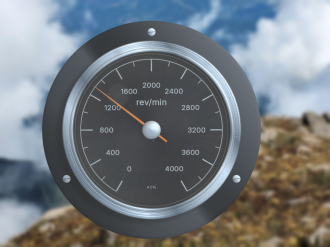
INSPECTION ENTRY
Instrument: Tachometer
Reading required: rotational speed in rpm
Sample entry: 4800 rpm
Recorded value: 1300 rpm
